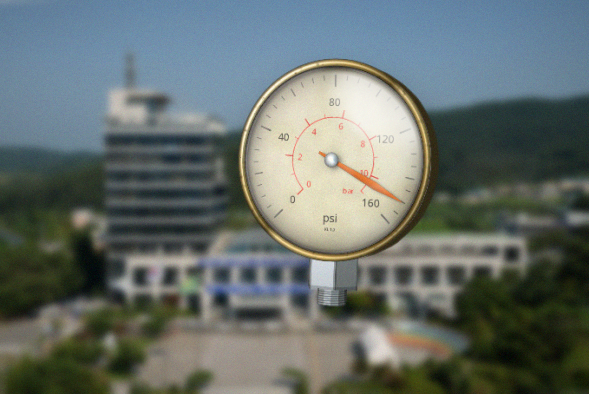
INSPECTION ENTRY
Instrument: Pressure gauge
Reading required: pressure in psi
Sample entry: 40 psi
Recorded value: 150 psi
